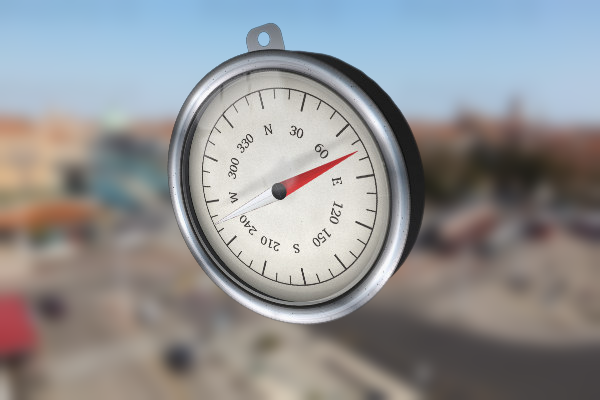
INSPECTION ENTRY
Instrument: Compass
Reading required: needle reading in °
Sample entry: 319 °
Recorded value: 75 °
